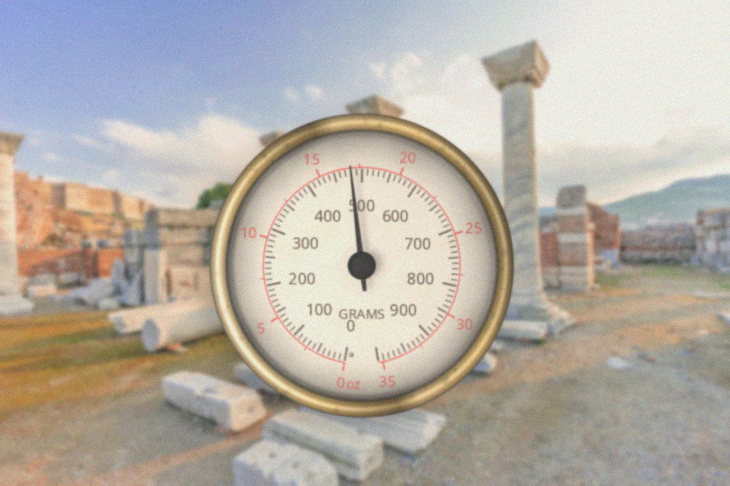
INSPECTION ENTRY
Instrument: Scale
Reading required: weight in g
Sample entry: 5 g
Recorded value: 480 g
